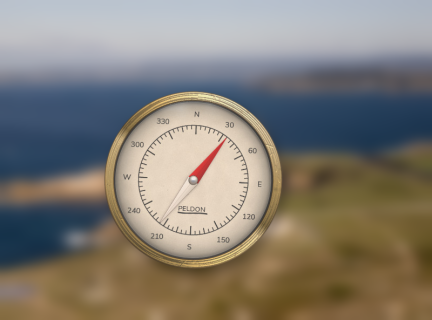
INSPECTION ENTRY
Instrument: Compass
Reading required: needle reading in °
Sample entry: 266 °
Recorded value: 35 °
